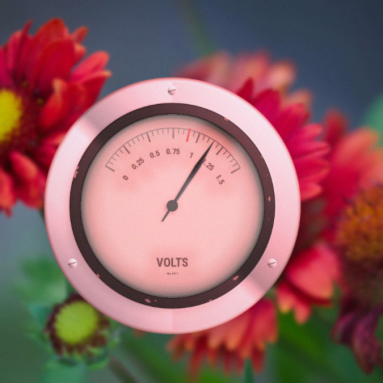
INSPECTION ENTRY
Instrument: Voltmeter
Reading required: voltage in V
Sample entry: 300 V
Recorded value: 1.15 V
